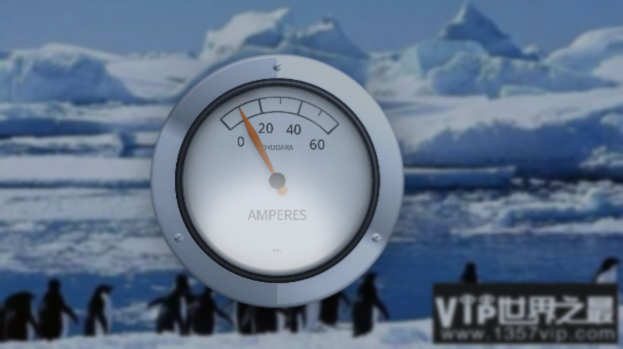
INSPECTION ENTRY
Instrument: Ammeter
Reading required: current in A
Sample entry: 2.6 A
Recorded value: 10 A
